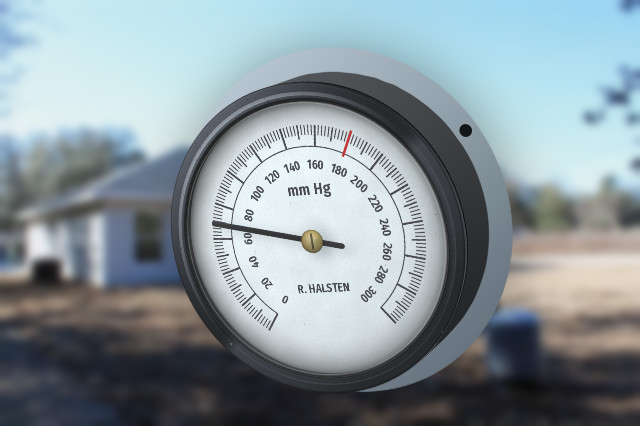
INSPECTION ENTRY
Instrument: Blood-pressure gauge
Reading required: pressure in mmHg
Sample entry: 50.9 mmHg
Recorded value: 70 mmHg
